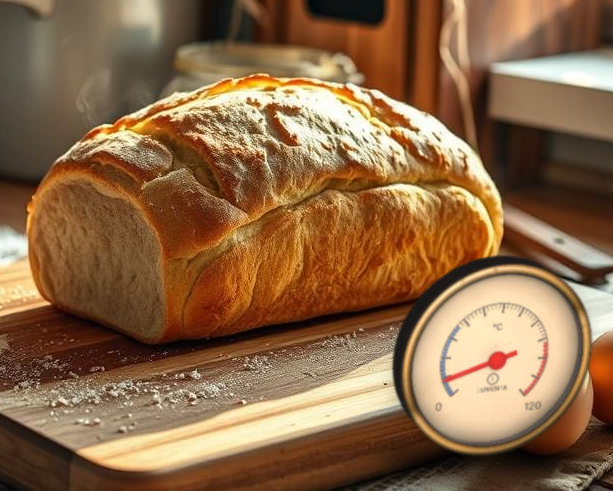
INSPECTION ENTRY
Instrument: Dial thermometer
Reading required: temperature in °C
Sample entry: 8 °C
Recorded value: 10 °C
